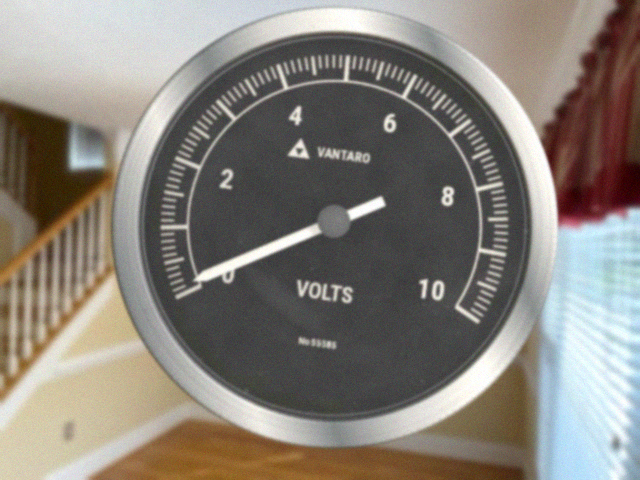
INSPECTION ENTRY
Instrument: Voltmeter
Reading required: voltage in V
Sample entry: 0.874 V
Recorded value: 0.1 V
